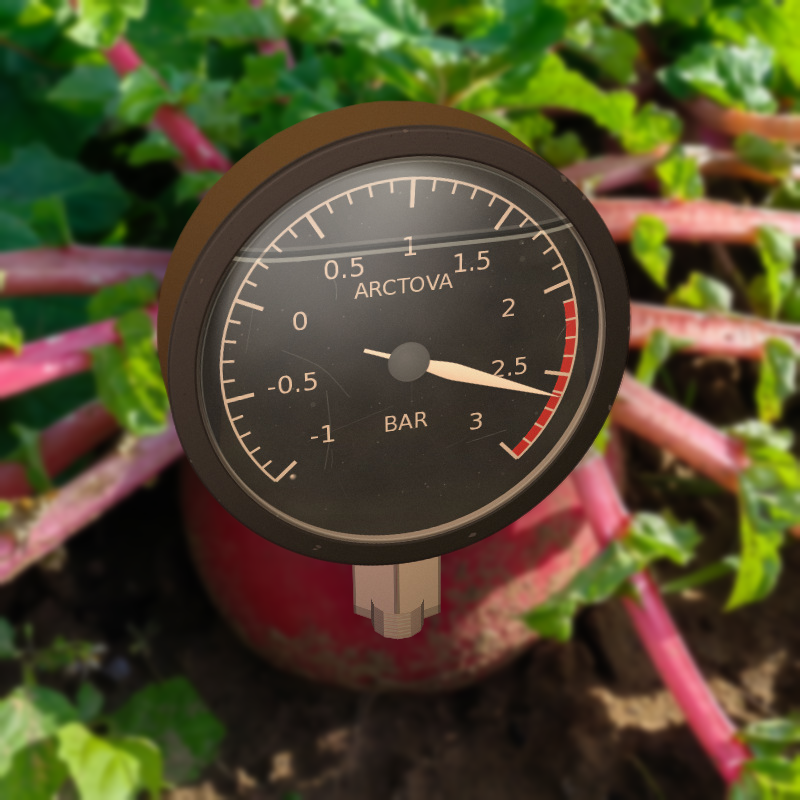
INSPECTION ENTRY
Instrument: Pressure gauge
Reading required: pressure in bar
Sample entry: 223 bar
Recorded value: 2.6 bar
